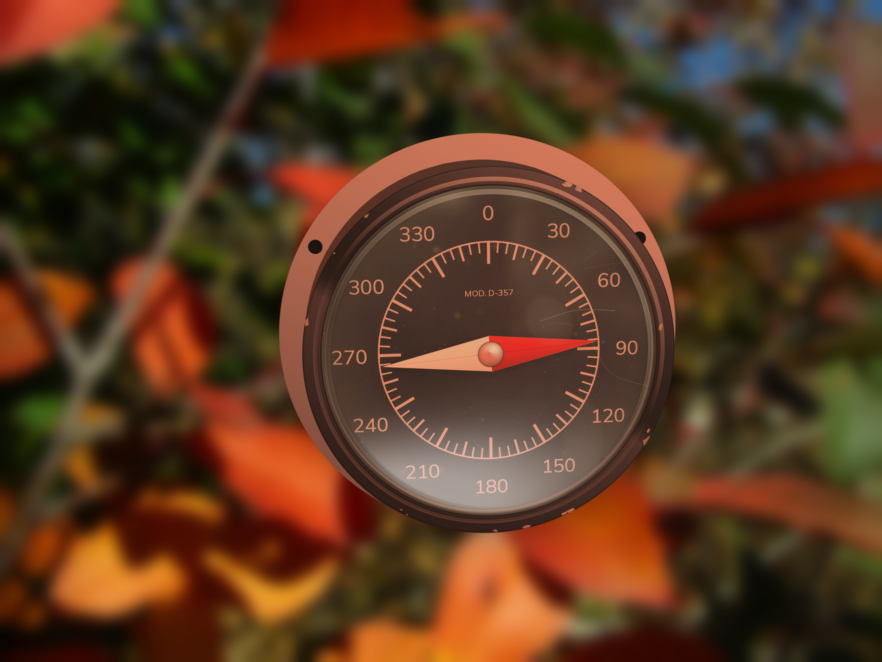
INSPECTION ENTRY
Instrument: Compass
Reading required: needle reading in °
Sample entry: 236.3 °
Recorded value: 85 °
